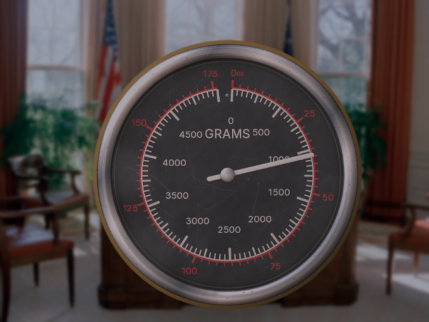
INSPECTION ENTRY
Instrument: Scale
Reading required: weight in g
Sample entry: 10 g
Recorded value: 1050 g
